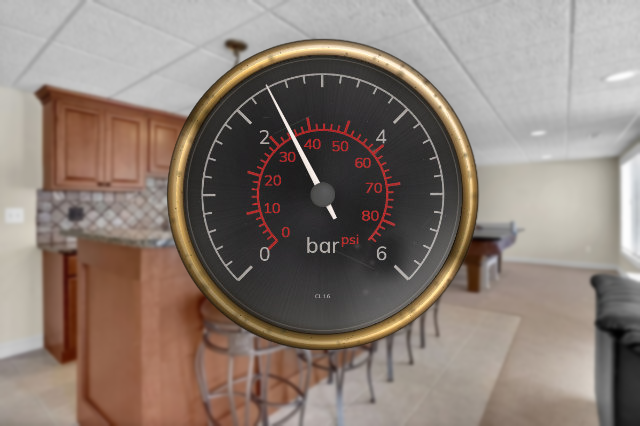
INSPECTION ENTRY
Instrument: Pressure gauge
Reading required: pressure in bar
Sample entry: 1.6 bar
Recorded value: 2.4 bar
